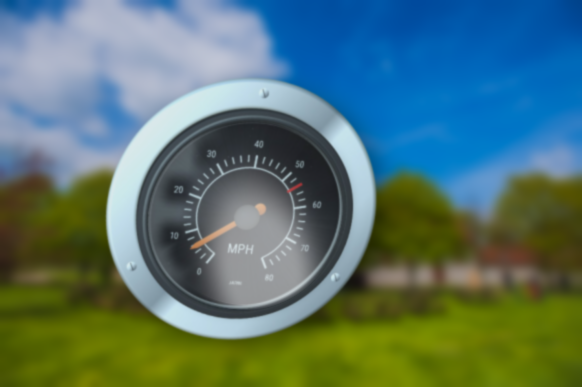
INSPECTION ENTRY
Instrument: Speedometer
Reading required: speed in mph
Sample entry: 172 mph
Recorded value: 6 mph
